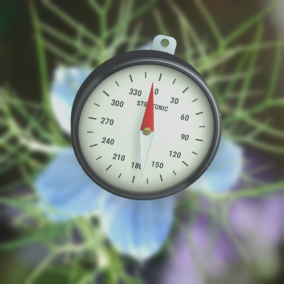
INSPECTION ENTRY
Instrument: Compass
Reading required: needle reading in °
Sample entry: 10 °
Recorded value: 352.5 °
